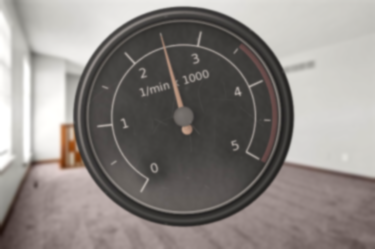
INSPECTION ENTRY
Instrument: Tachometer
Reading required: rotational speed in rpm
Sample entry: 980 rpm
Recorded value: 2500 rpm
